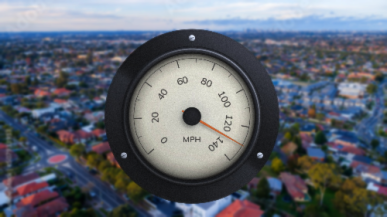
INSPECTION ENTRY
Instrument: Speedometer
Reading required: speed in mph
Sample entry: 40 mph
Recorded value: 130 mph
